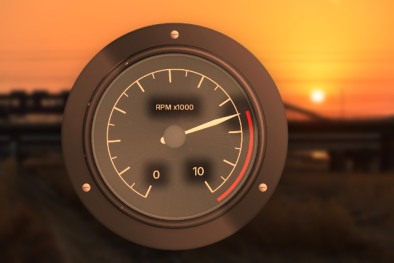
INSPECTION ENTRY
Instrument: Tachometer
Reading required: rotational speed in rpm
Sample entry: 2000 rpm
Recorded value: 7500 rpm
